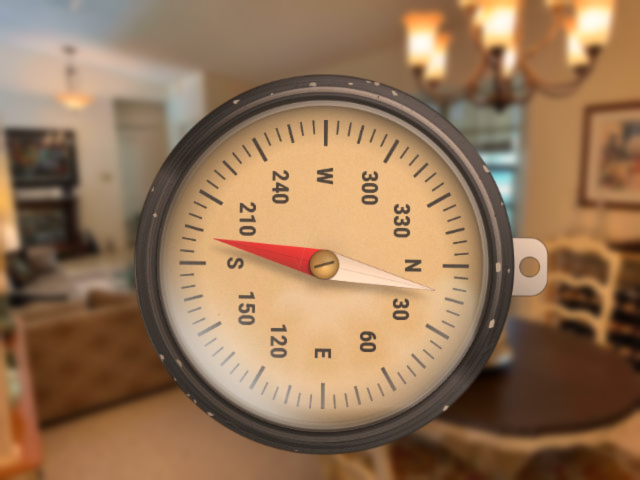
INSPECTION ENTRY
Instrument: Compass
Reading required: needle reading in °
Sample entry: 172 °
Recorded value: 192.5 °
